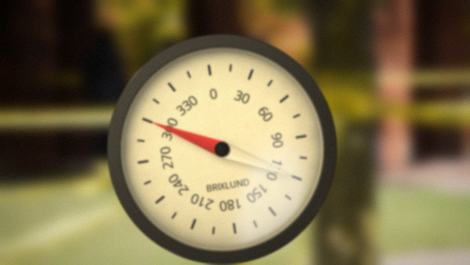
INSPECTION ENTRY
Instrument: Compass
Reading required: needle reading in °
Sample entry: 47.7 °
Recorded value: 300 °
